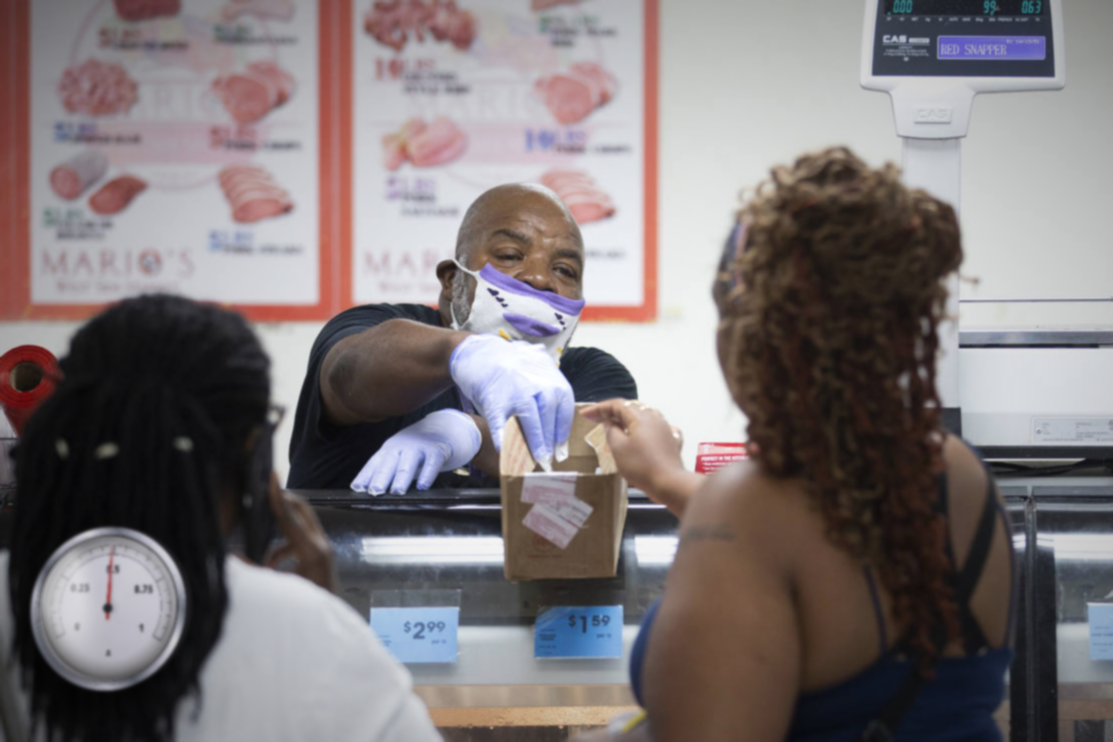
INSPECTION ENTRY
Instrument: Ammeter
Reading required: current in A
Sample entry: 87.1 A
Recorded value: 0.5 A
